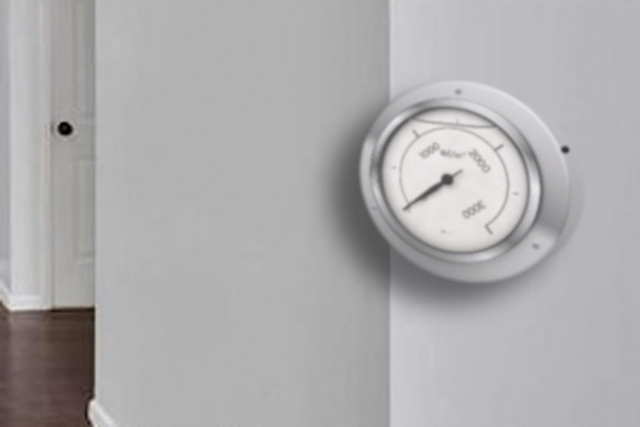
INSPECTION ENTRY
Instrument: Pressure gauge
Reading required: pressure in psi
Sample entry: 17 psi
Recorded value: 0 psi
